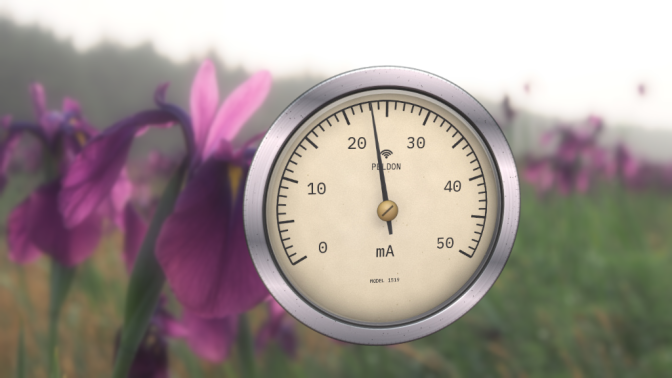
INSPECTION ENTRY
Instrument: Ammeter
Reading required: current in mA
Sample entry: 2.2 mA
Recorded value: 23 mA
